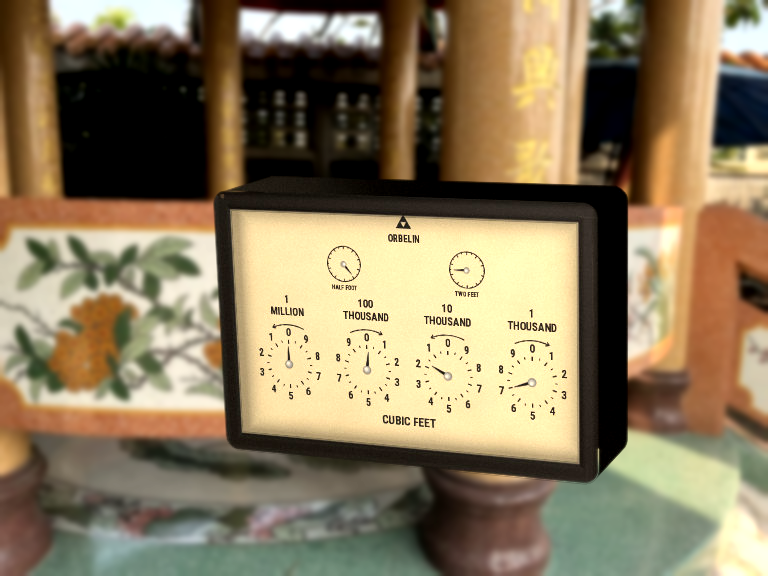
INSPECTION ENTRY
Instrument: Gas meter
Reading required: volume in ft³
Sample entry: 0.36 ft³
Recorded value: 1700 ft³
